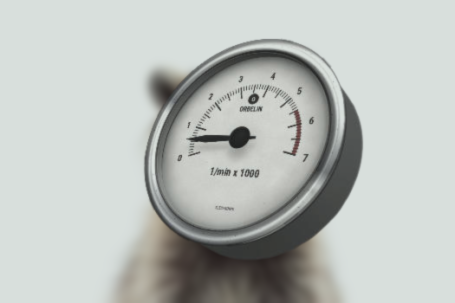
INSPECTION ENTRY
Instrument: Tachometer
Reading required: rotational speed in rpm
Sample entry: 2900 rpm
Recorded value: 500 rpm
